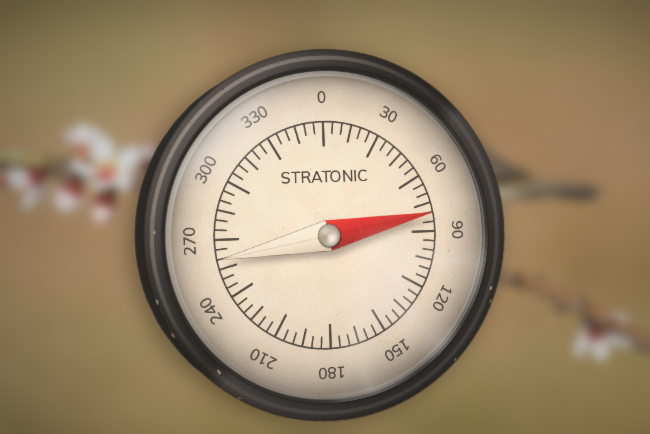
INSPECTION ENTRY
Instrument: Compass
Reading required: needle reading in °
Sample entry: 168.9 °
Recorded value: 80 °
